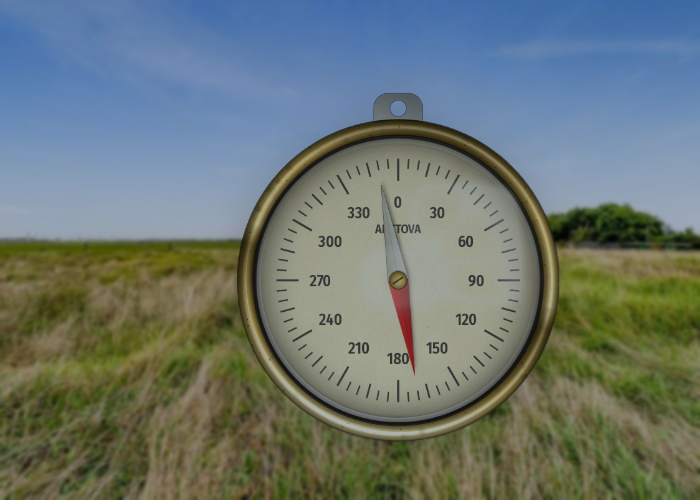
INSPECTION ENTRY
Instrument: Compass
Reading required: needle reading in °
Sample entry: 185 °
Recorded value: 170 °
